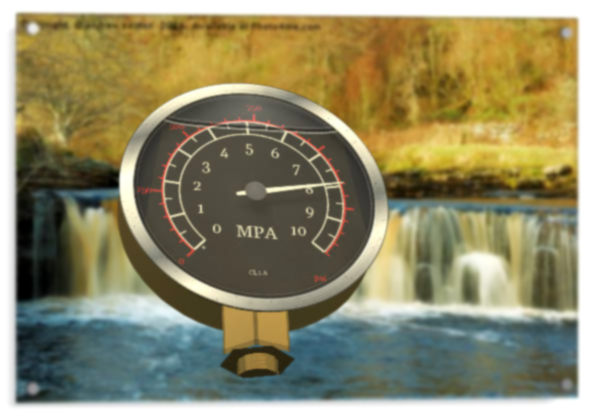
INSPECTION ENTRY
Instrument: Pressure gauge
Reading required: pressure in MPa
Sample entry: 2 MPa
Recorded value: 8 MPa
